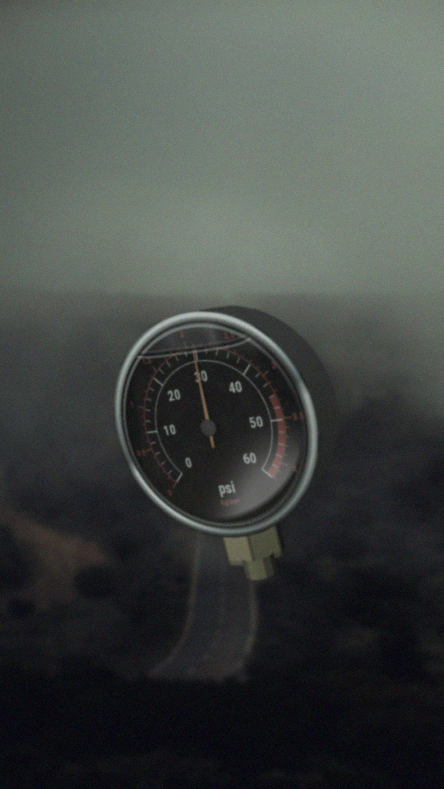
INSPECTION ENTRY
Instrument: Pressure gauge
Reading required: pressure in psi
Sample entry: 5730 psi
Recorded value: 30 psi
